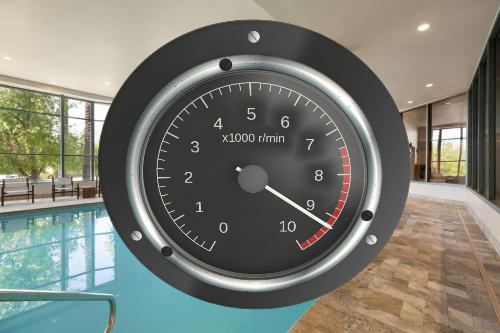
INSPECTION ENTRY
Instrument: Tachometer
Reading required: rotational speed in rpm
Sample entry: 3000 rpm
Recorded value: 9200 rpm
